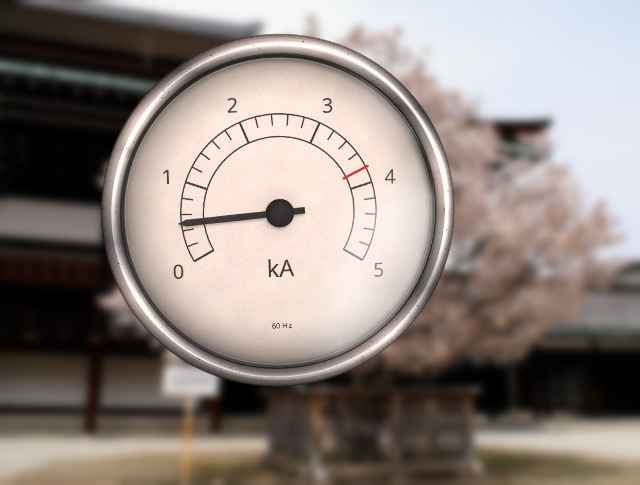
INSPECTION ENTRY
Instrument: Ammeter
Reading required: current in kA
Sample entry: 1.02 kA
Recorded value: 0.5 kA
